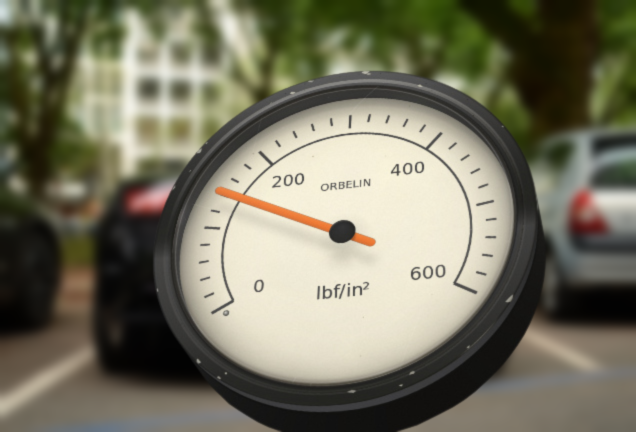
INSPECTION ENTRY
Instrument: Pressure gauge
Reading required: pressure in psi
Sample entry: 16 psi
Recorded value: 140 psi
